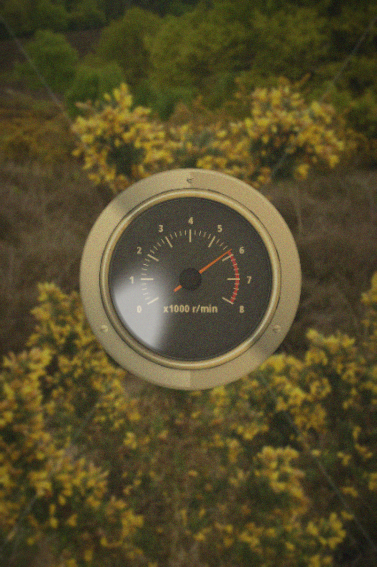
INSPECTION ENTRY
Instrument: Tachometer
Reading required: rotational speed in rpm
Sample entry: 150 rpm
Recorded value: 5800 rpm
